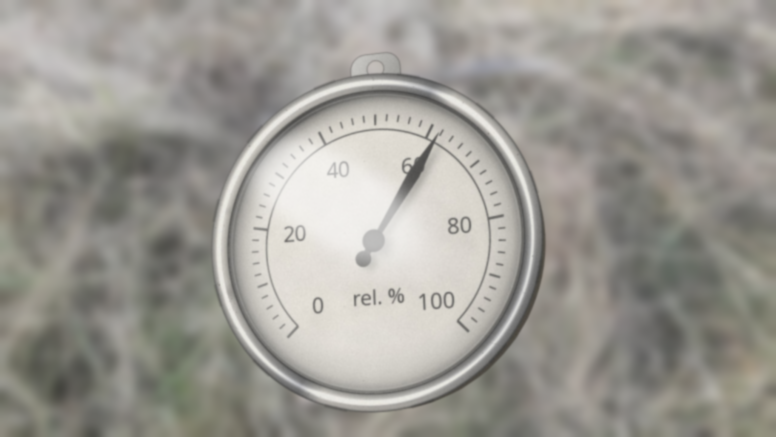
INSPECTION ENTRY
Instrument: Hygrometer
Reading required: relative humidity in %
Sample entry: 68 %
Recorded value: 62 %
